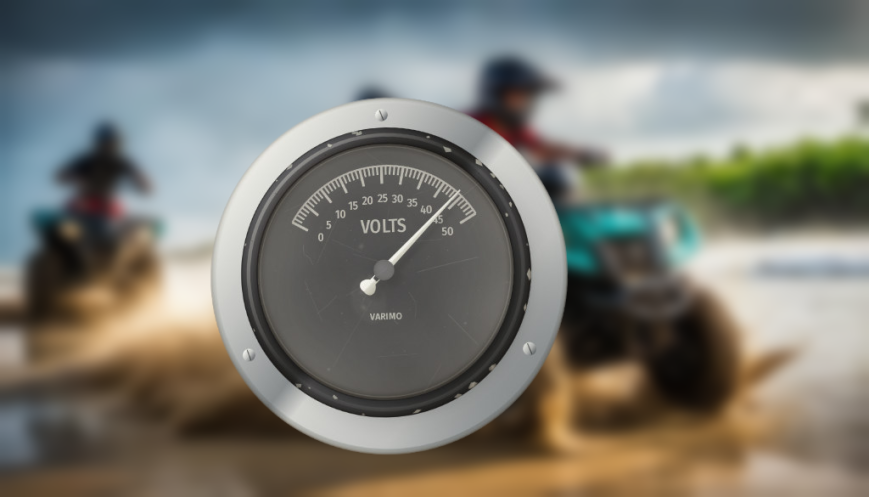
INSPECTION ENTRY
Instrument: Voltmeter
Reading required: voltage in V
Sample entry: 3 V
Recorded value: 44 V
